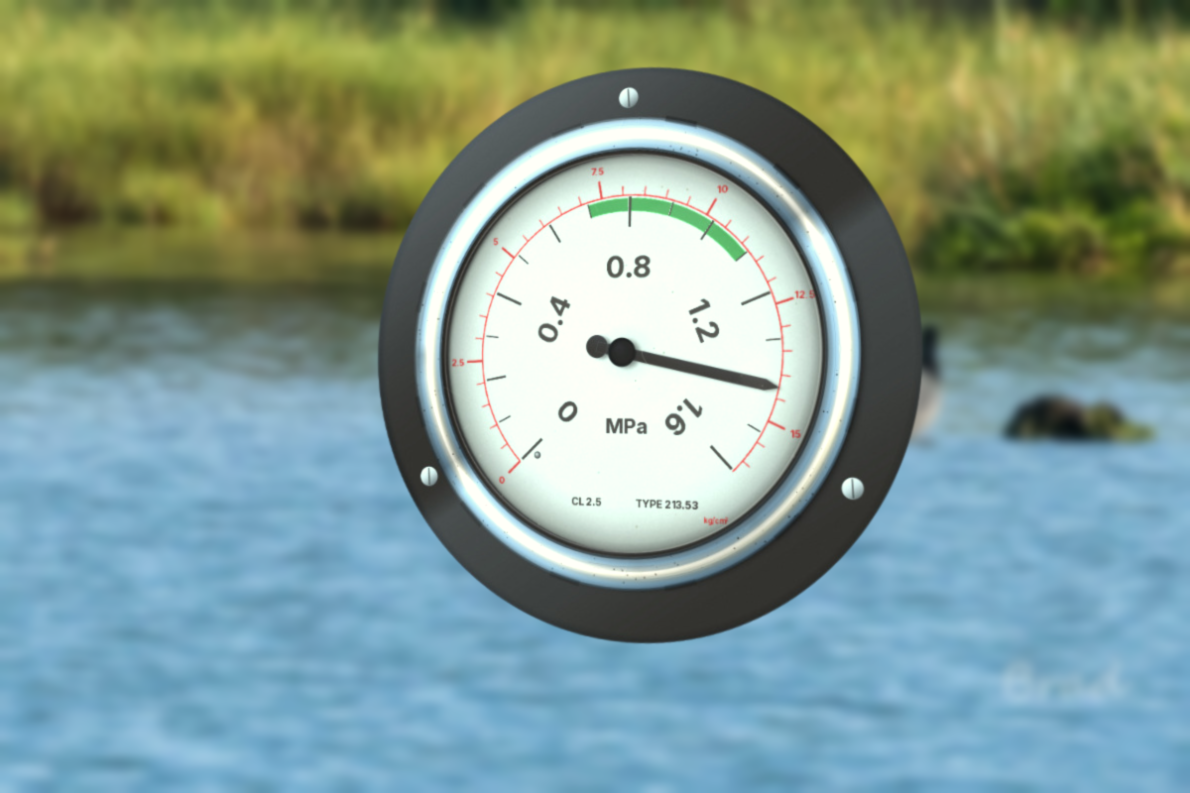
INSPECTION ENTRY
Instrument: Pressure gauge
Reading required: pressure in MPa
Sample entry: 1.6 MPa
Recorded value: 1.4 MPa
